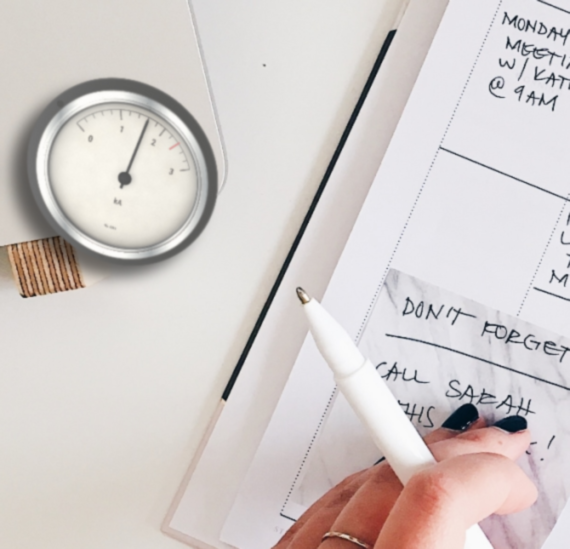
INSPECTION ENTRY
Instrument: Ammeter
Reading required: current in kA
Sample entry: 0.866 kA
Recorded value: 1.6 kA
